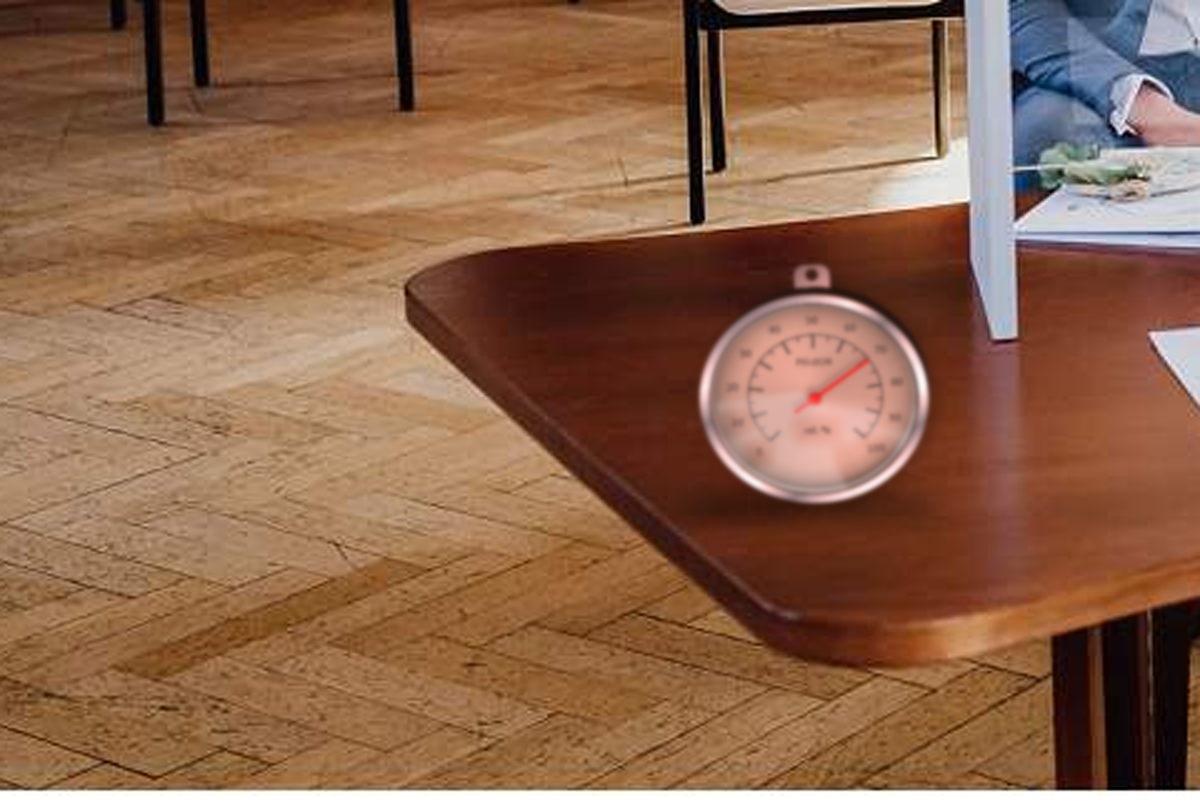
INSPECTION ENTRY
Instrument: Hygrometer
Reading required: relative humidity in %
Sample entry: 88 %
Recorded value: 70 %
